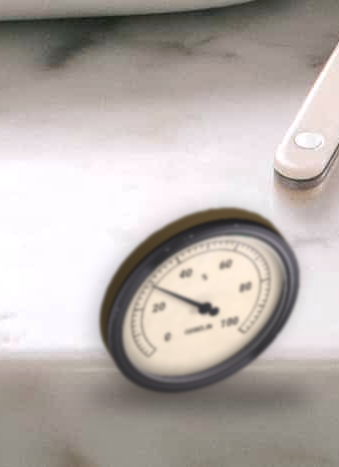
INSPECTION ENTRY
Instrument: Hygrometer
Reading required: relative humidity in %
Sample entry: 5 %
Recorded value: 30 %
